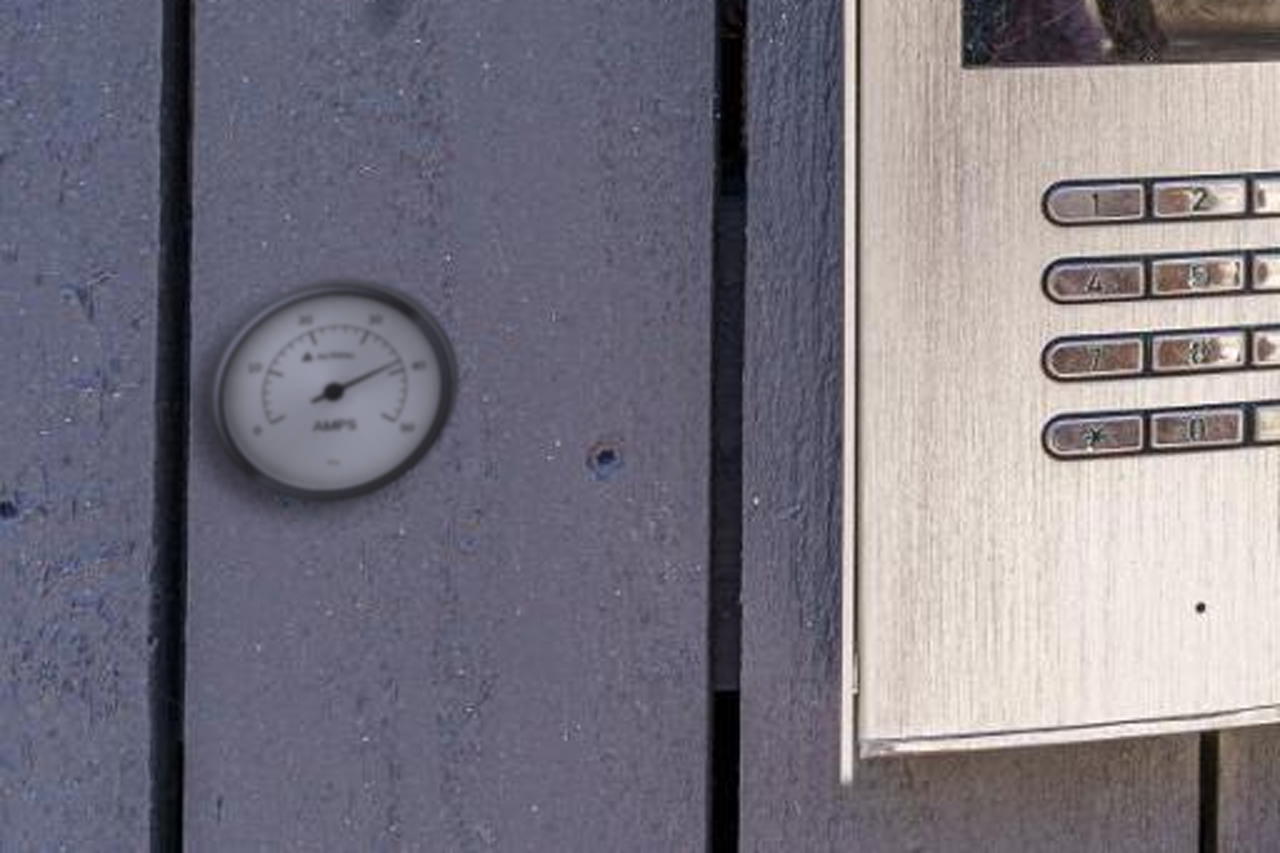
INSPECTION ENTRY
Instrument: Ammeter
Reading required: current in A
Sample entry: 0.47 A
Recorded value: 38 A
